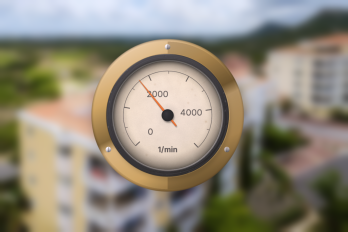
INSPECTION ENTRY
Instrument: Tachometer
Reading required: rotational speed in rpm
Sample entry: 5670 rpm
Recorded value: 1750 rpm
